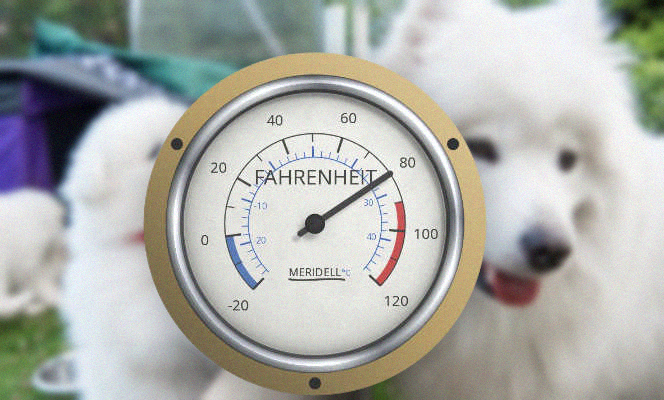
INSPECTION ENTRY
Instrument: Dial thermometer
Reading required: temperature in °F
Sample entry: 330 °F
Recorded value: 80 °F
